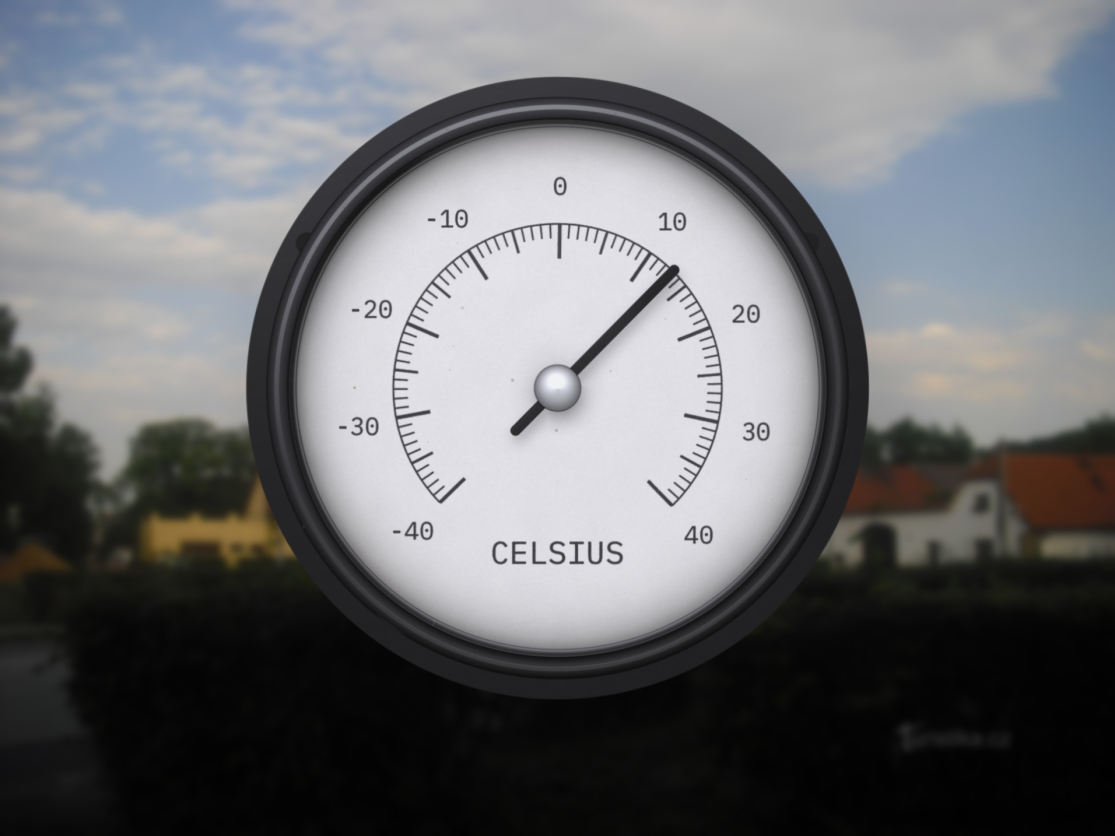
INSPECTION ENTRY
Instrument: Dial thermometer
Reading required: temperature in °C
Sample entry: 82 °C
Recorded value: 13 °C
